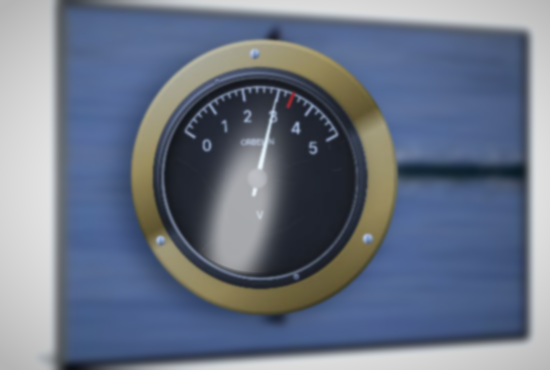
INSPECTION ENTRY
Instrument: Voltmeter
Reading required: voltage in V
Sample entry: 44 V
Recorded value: 3 V
